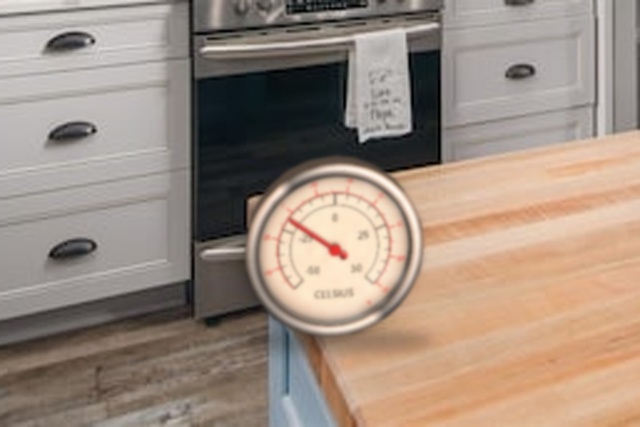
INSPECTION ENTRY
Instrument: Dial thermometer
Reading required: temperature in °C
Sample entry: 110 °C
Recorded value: -20 °C
